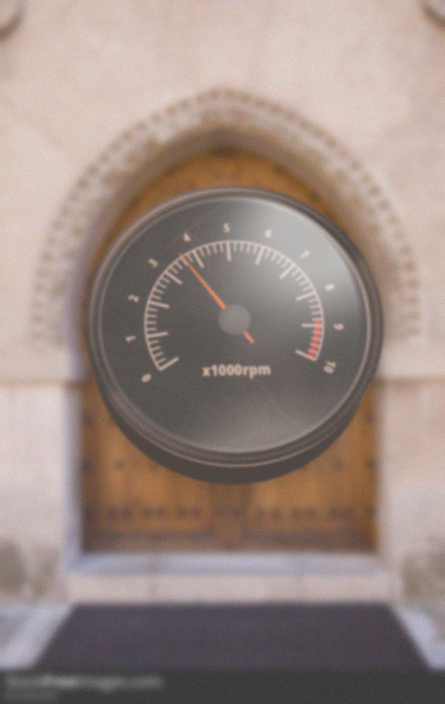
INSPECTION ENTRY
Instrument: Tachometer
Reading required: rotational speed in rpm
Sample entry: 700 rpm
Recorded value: 3600 rpm
